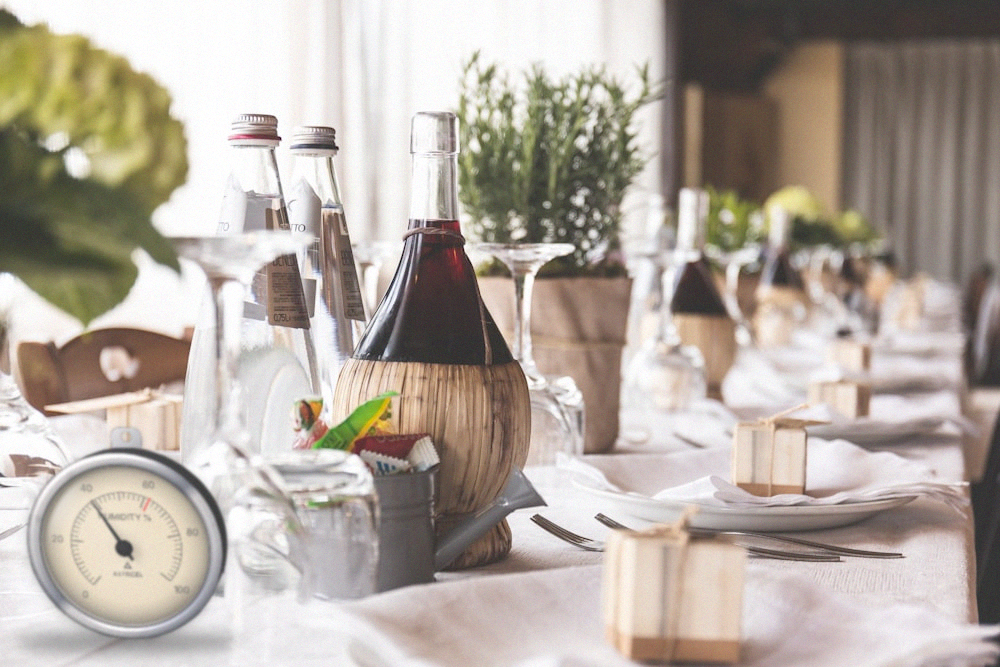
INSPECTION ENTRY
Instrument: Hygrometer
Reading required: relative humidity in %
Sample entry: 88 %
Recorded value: 40 %
